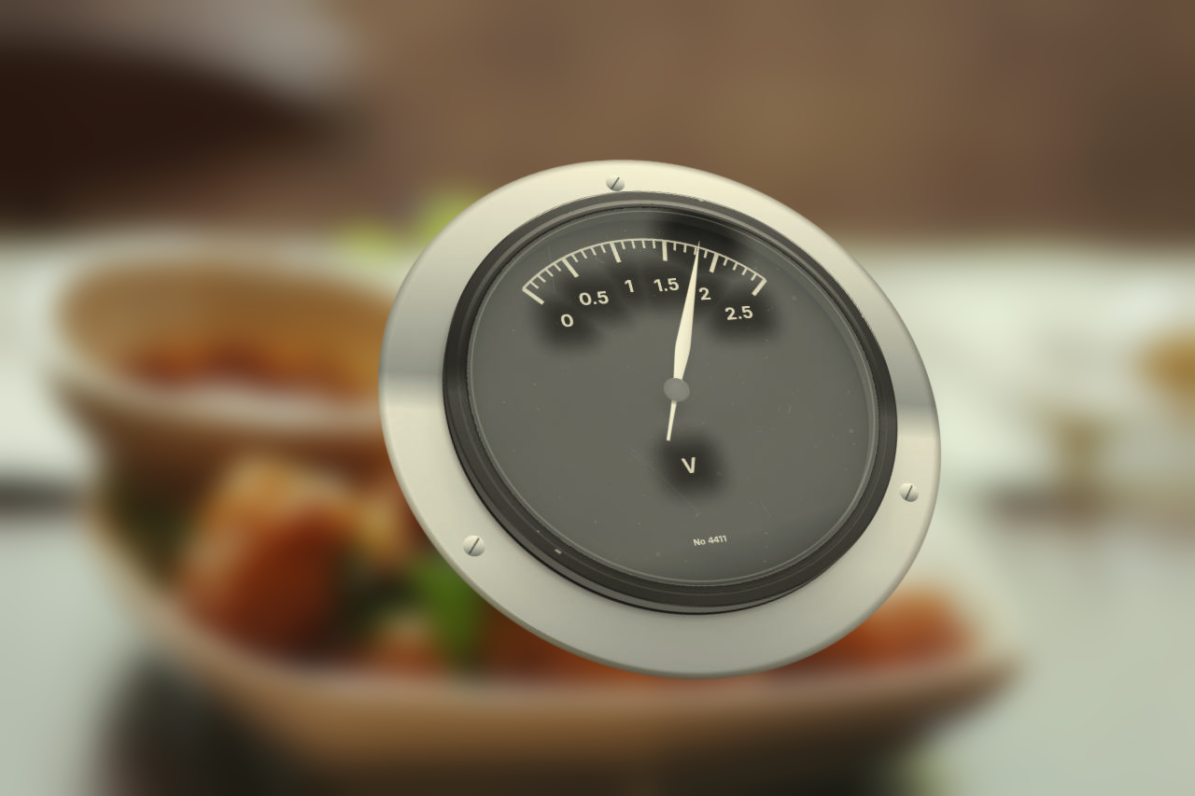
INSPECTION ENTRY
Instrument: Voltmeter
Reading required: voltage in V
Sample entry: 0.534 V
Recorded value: 1.8 V
